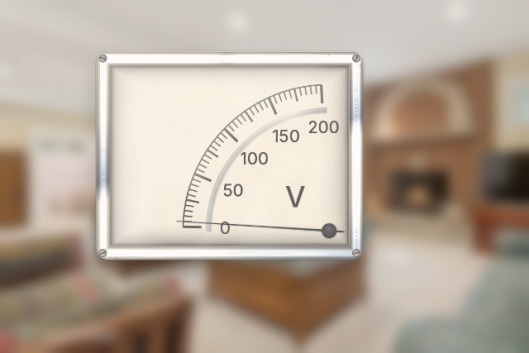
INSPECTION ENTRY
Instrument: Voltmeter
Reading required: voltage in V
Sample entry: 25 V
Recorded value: 5 V
